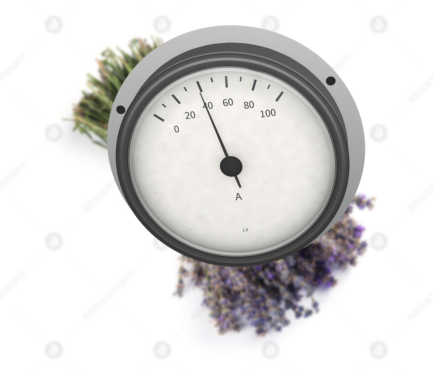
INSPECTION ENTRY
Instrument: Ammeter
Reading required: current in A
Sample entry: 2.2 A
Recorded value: 40 A
